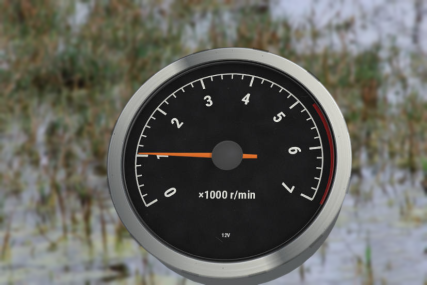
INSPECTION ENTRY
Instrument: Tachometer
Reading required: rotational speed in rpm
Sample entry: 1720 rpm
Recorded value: 1000 rpm
